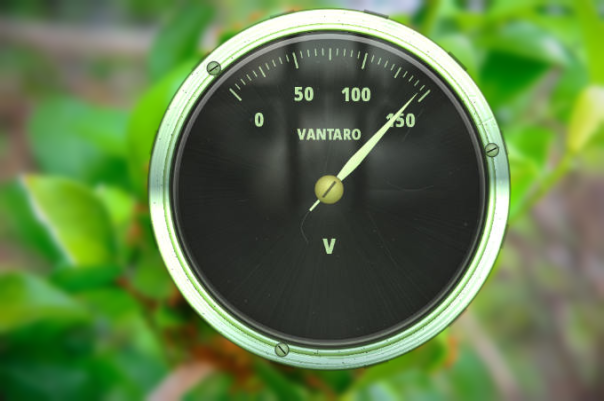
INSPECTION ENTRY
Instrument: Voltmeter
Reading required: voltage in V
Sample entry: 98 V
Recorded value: 145 V
